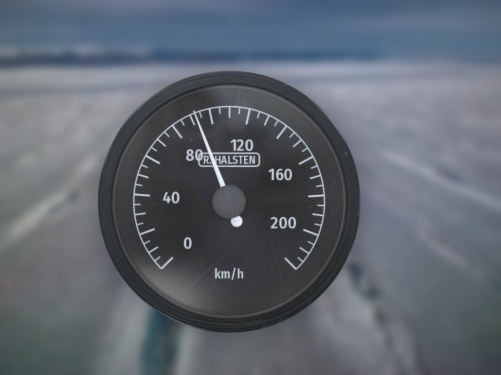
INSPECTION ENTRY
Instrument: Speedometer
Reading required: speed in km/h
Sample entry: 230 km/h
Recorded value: 92.5 km/h
